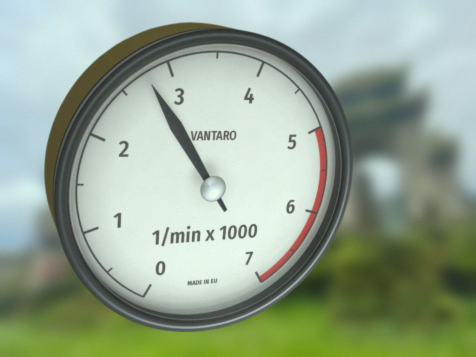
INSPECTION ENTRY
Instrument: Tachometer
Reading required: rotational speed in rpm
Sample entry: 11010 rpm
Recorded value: 2750 rpm
